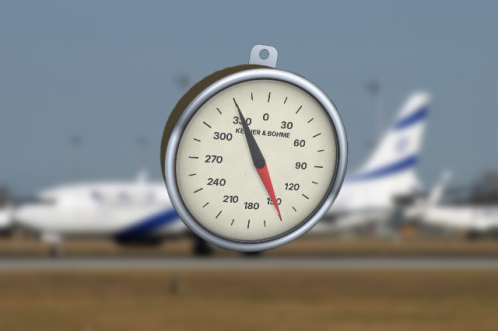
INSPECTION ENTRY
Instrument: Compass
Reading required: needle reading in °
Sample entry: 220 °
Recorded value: 150 °
